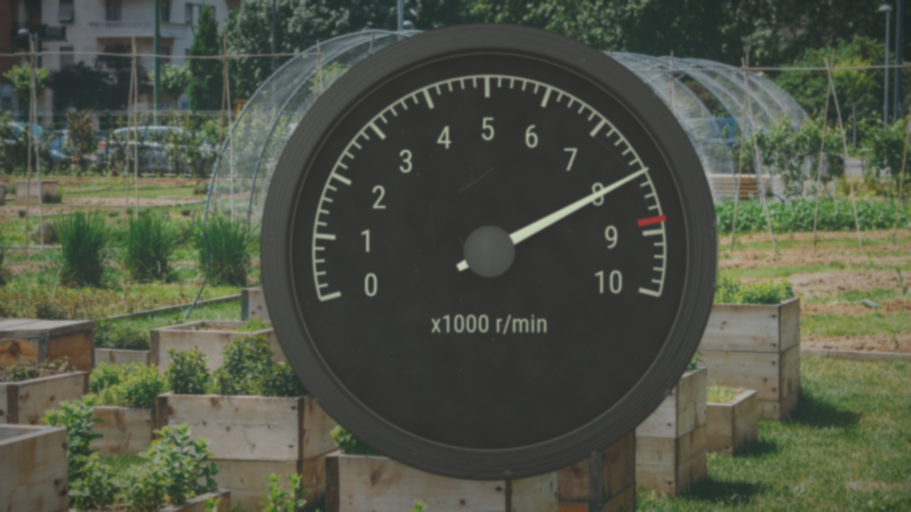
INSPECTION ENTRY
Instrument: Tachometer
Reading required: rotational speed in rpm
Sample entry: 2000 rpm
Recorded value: 8000 rpm
